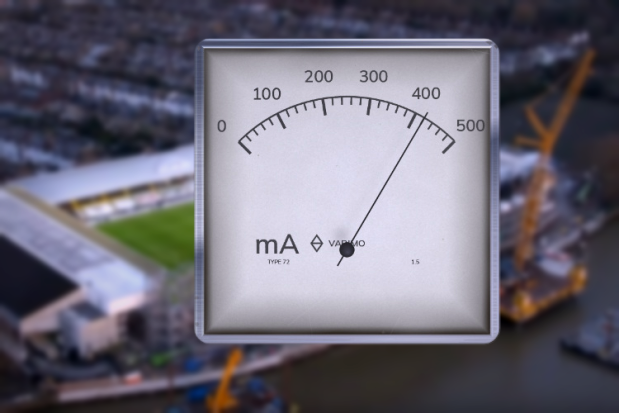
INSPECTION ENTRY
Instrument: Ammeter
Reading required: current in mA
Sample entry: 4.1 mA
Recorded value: 420 mA
